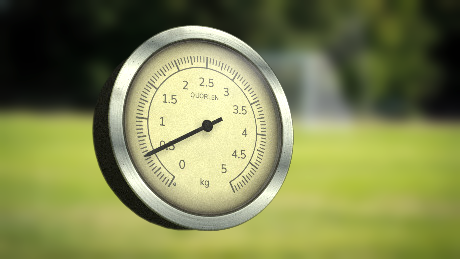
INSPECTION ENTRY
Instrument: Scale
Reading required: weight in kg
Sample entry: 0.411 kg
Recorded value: 0.5 kg
